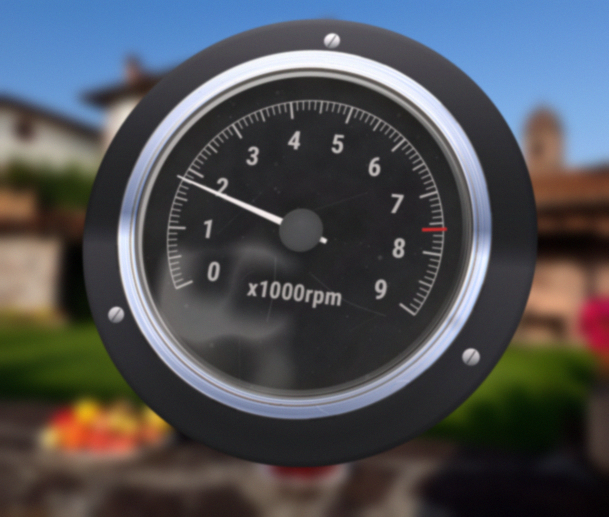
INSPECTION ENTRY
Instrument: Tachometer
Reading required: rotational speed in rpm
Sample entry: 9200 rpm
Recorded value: 1800 rpm
